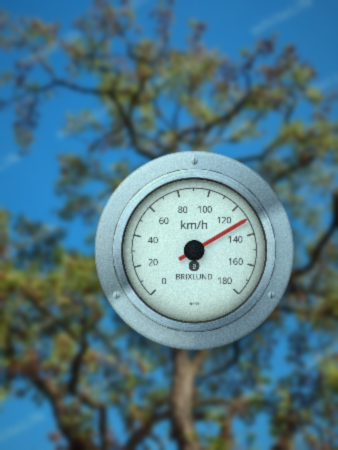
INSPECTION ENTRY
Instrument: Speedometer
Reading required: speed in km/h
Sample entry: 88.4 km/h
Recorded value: 130 km/h
